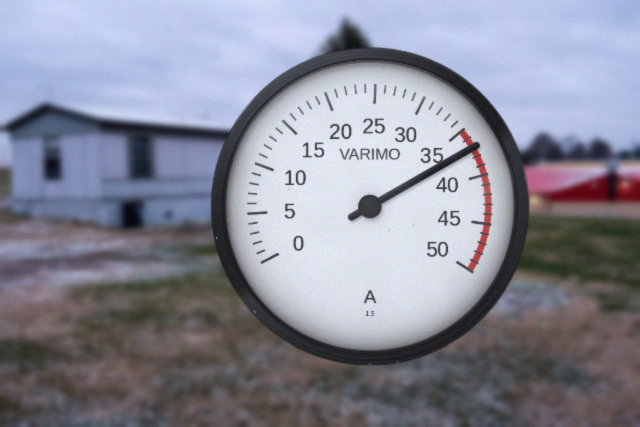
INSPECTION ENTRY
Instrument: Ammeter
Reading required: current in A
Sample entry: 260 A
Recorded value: 37 A
